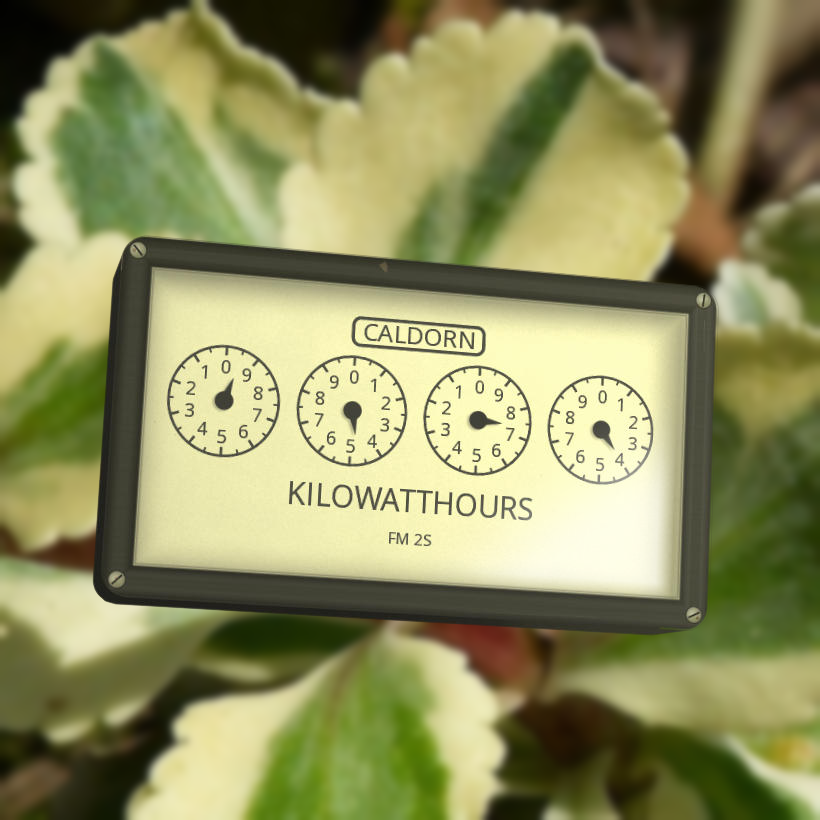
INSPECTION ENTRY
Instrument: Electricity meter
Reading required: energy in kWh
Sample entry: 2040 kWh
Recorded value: 9474 kWh
